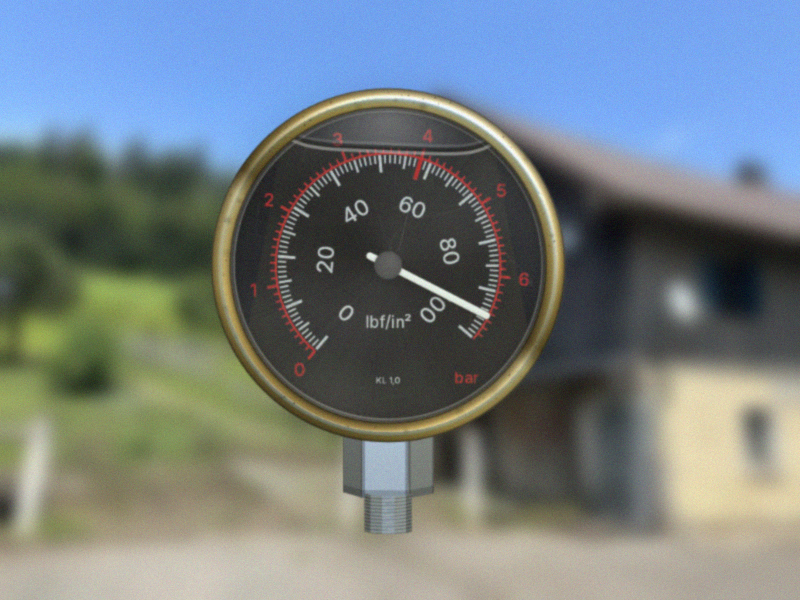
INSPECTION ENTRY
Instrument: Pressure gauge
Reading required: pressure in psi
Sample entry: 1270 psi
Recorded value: 95 psi
